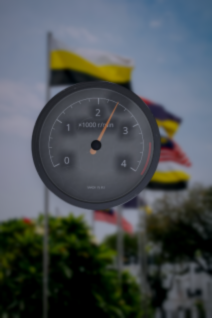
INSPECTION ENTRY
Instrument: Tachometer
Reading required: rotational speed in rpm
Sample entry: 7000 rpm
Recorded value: 2400 rpm
